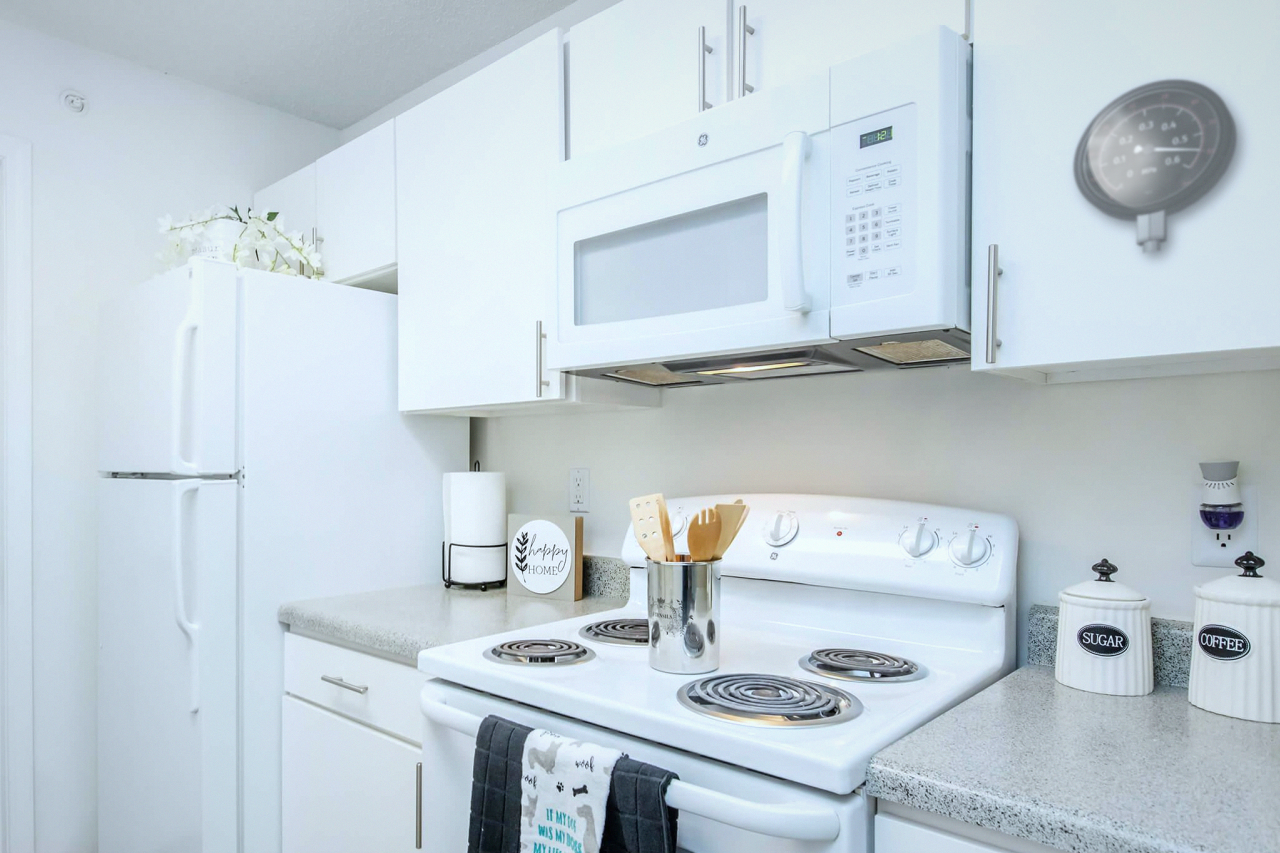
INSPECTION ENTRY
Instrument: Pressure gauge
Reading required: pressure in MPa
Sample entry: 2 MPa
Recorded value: 0.55 MPa
